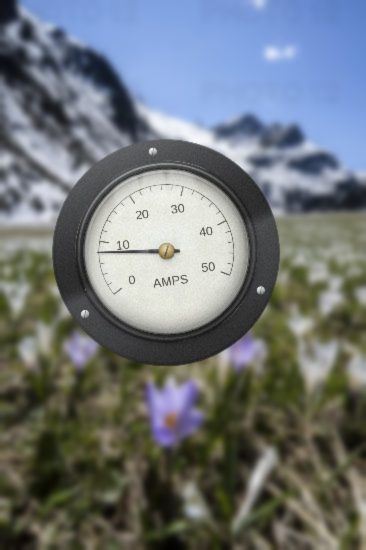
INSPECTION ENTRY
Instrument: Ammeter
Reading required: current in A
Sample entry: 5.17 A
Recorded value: 8 A
